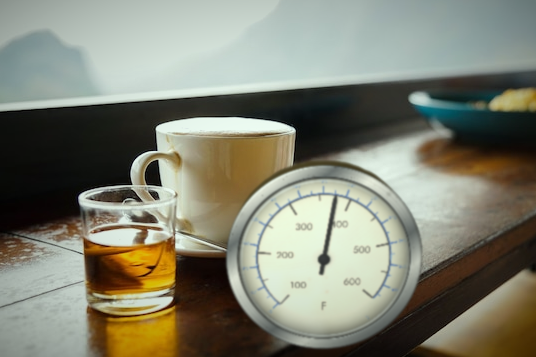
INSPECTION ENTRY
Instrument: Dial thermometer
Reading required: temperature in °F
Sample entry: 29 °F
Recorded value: 375 °F
